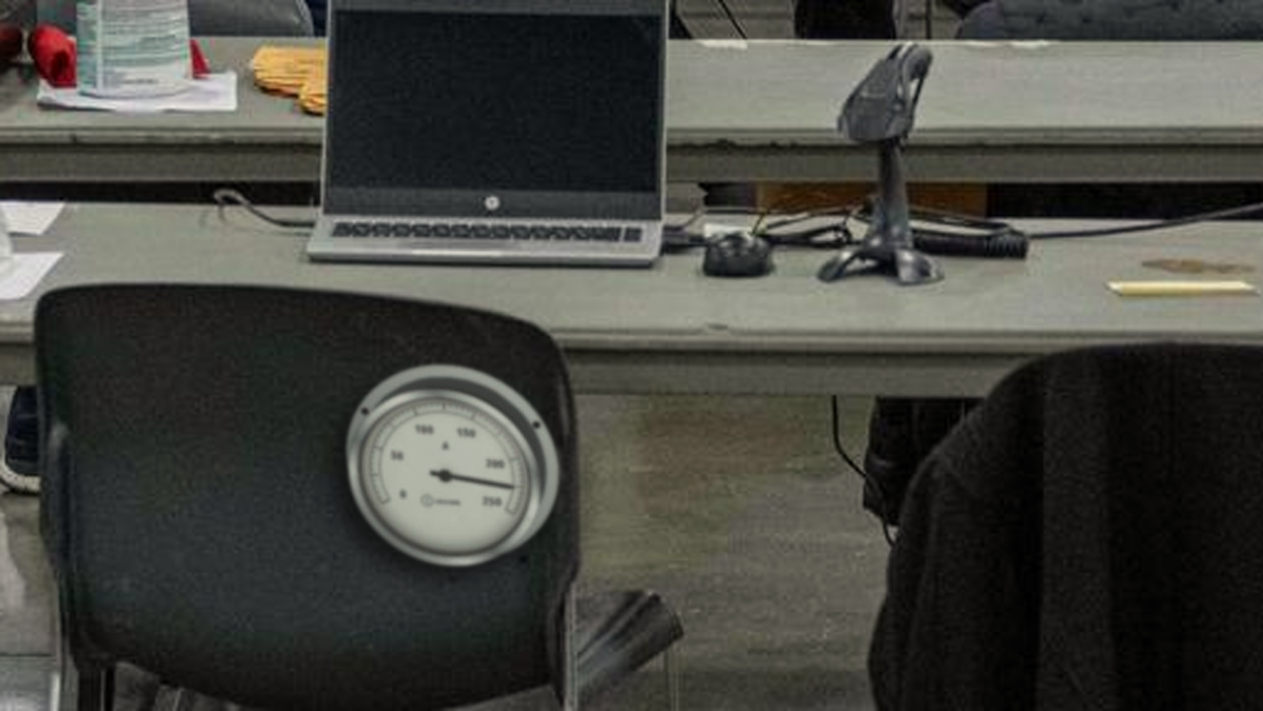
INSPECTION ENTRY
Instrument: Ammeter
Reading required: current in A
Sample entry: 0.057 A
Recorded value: 225 A
